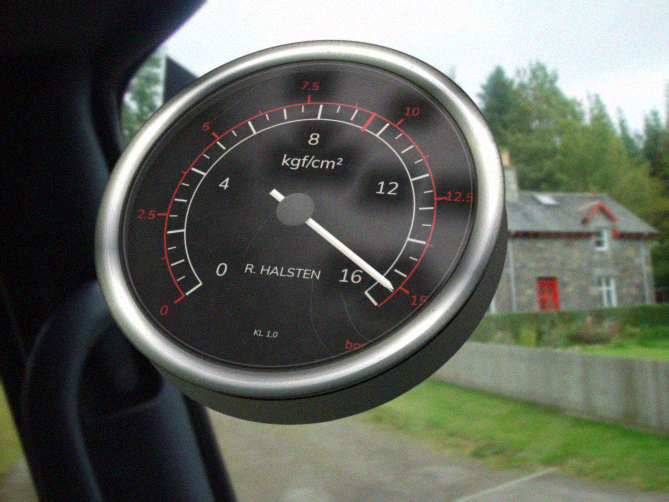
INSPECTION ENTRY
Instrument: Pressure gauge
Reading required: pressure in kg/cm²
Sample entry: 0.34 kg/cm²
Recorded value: 15.5 kg/cm²
